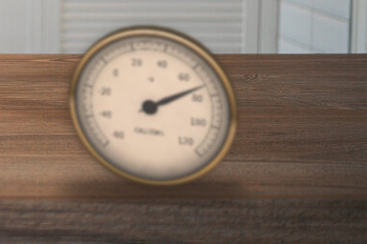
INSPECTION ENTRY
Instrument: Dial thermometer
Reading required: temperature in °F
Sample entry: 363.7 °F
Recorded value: 72 °F
